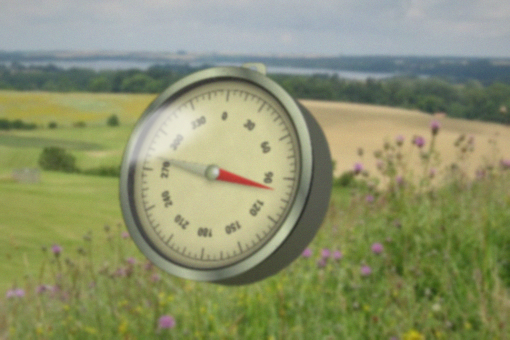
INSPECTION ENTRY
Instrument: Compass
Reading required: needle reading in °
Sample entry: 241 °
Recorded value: 100 °
